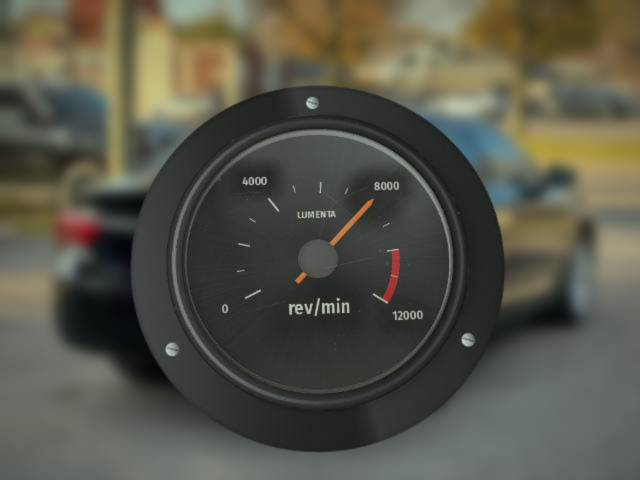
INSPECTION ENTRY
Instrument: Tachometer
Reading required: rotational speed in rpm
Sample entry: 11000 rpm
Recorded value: 8000 rpm
